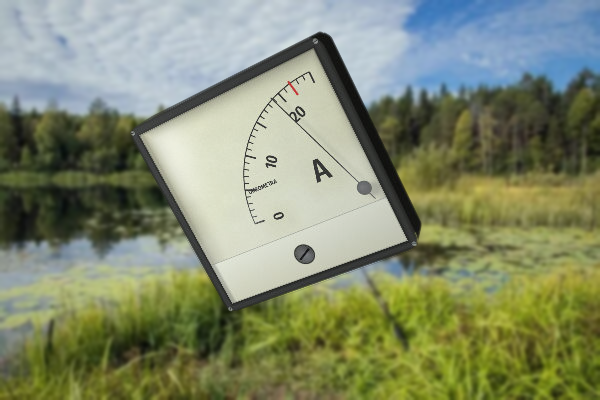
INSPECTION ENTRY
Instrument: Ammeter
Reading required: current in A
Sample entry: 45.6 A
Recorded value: 19 A
